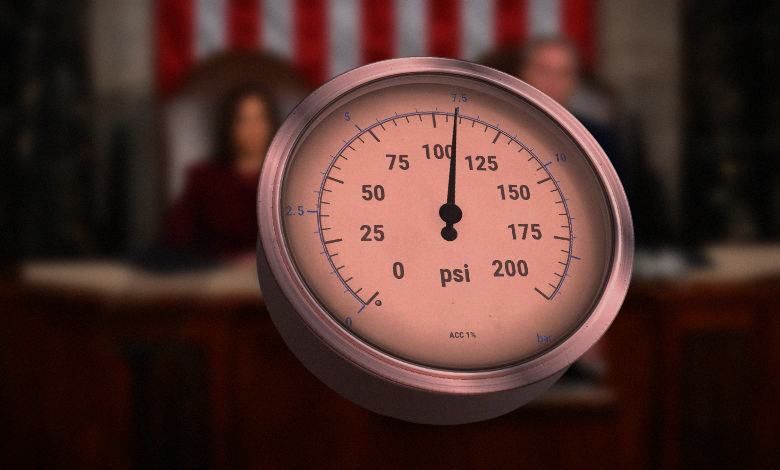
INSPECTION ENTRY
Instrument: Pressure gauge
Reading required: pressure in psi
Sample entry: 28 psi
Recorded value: 107.5 psi
